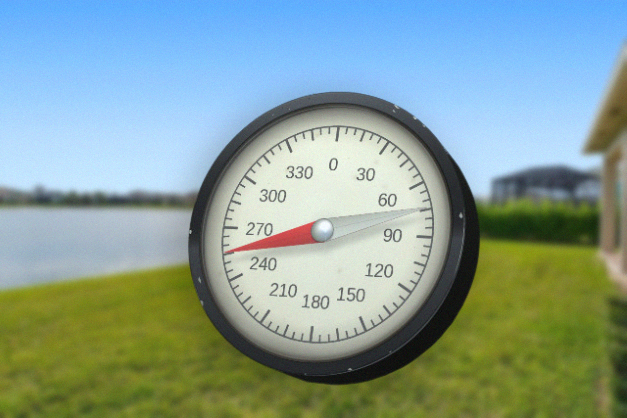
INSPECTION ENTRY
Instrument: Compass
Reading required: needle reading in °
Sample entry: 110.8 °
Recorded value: 255 °
